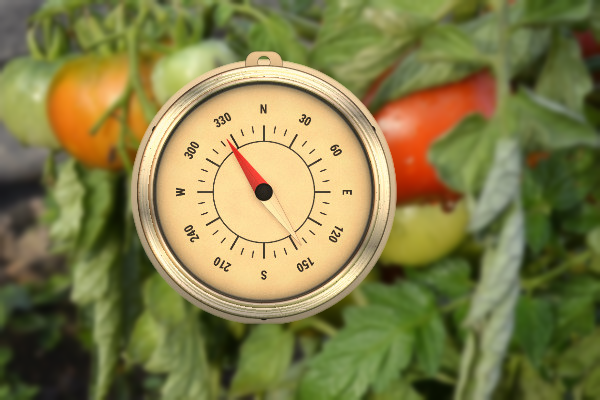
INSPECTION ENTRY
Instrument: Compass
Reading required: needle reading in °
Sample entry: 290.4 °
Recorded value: 325 °
